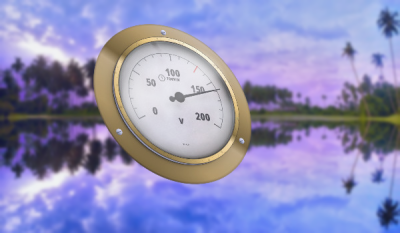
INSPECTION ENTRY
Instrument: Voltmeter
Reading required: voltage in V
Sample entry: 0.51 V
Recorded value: 160 V
